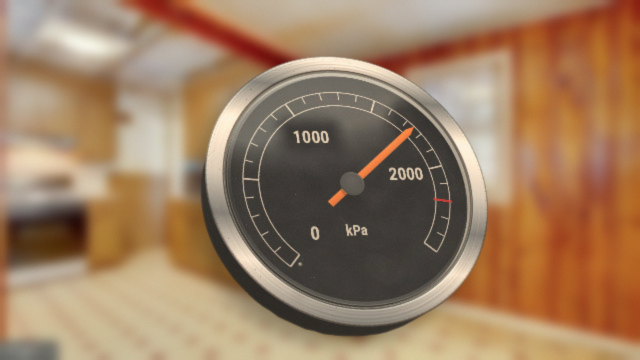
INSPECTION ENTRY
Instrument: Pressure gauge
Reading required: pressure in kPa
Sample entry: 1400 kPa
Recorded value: 1750 kPa
